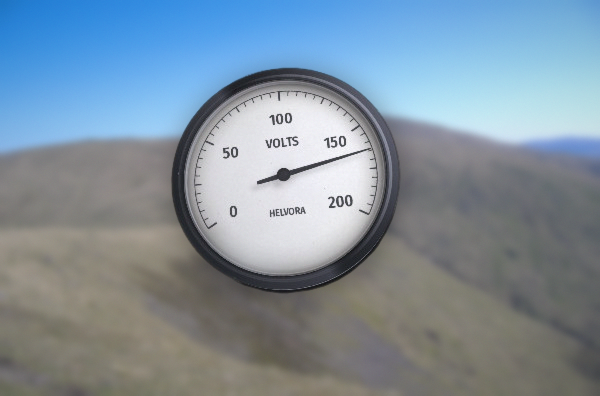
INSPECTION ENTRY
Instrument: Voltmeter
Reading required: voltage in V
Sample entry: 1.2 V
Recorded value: 165 V
